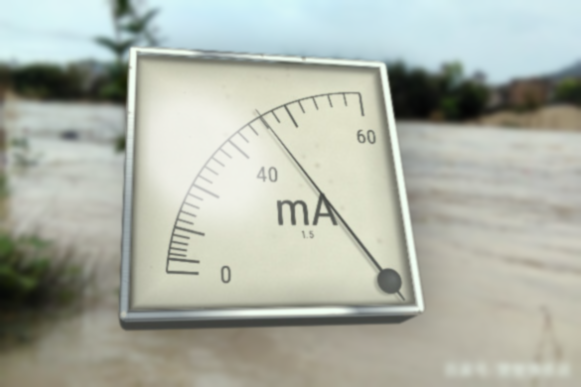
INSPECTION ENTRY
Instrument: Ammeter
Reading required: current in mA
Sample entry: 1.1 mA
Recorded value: 46 mA
